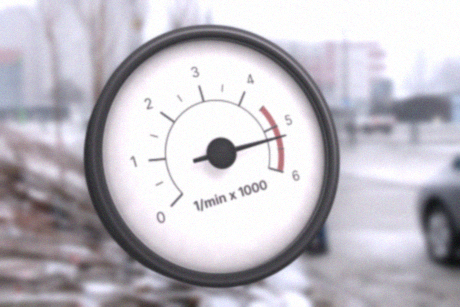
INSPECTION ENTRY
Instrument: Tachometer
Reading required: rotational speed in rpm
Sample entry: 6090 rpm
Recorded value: 5250 rpm
